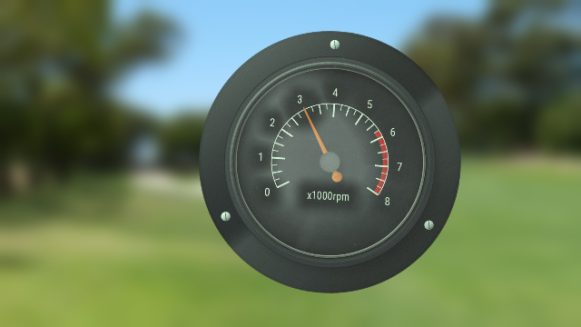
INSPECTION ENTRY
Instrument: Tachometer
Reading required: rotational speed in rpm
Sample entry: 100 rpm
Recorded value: 3000 rpm
